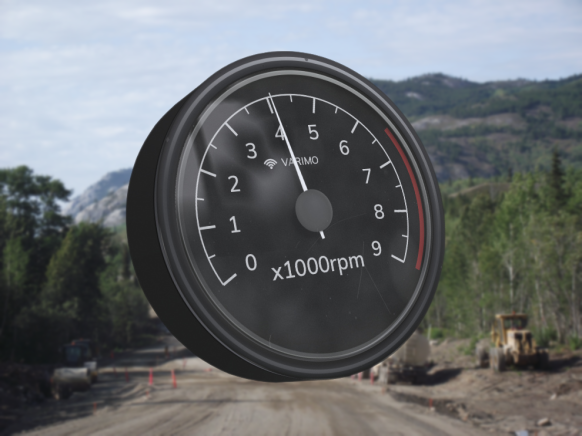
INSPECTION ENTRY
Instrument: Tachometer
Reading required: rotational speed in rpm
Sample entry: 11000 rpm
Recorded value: 4000 rpm
